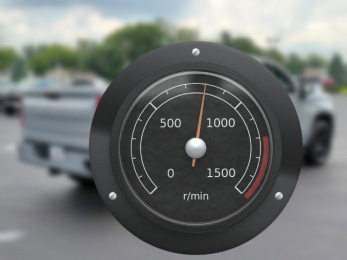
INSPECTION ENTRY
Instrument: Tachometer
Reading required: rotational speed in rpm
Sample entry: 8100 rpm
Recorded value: 800 rpm
